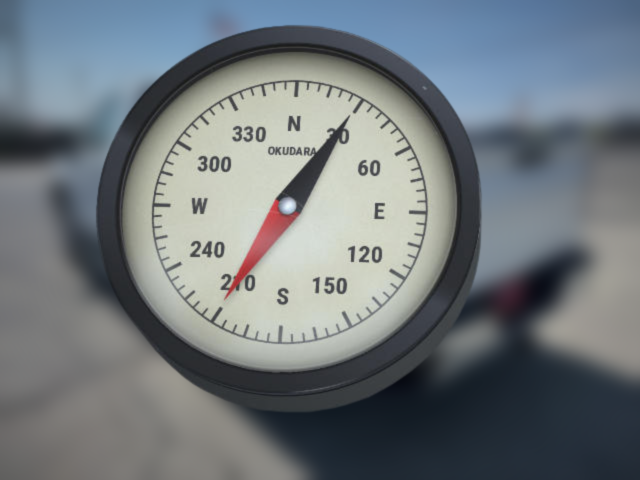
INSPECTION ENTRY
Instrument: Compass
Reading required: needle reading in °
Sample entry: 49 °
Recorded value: 210 °
